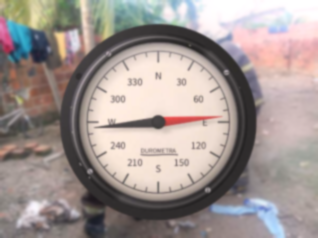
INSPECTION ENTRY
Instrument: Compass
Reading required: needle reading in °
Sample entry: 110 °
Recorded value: 85 °
